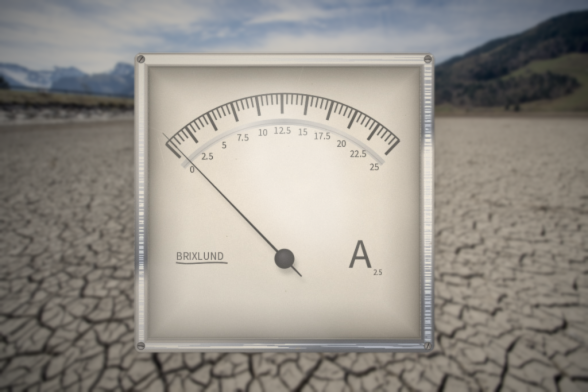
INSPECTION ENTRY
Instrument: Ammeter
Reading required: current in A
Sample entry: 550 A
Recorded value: 0.5 A
